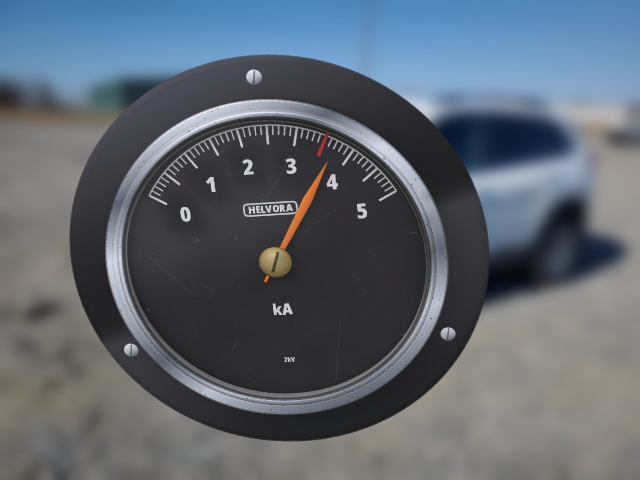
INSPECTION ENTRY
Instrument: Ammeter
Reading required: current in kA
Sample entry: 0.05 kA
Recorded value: 3.7 kA
